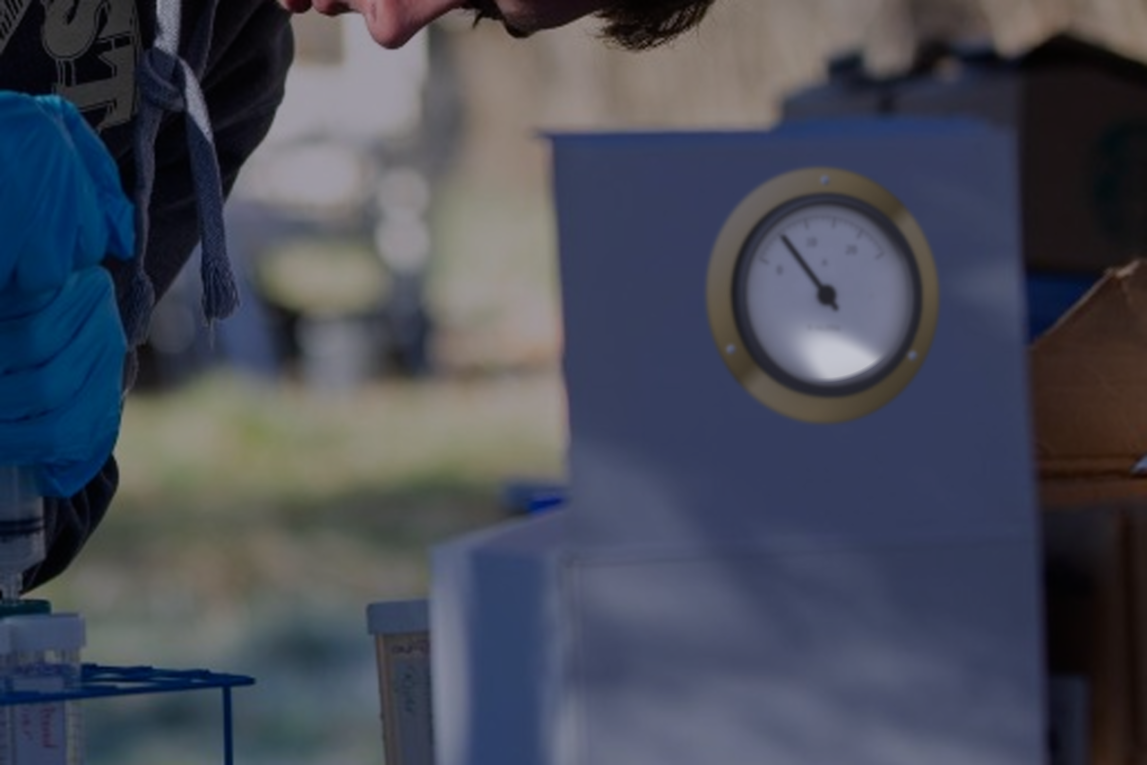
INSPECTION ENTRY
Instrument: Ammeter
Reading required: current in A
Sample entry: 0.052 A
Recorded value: 5 A
